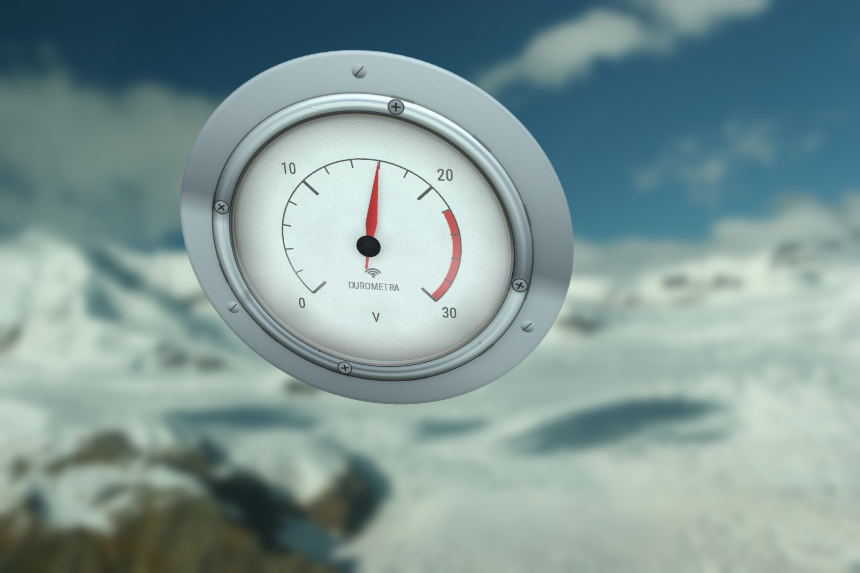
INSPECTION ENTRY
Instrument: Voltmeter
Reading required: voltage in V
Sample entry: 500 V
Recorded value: 16 V
